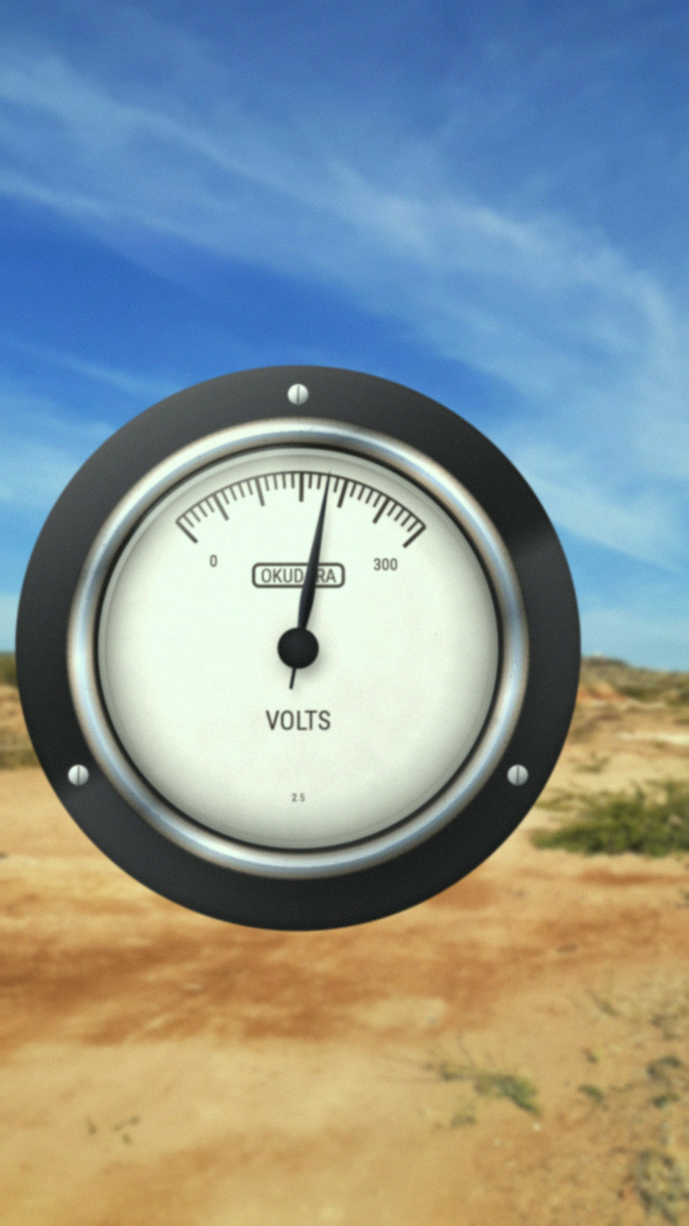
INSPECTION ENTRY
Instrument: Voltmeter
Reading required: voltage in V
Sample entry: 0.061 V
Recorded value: 180 V
